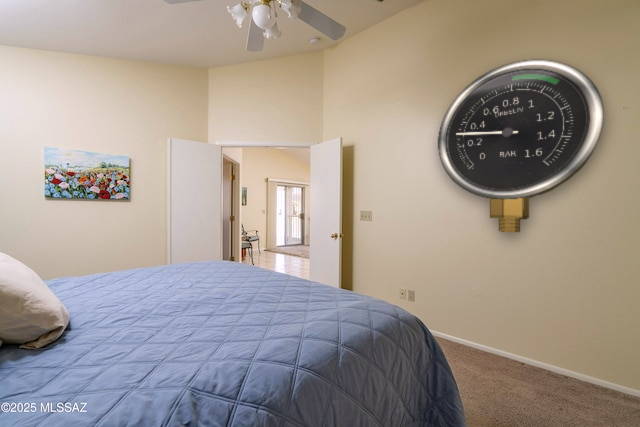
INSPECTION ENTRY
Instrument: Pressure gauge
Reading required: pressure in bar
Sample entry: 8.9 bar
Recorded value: 0.3 bar
